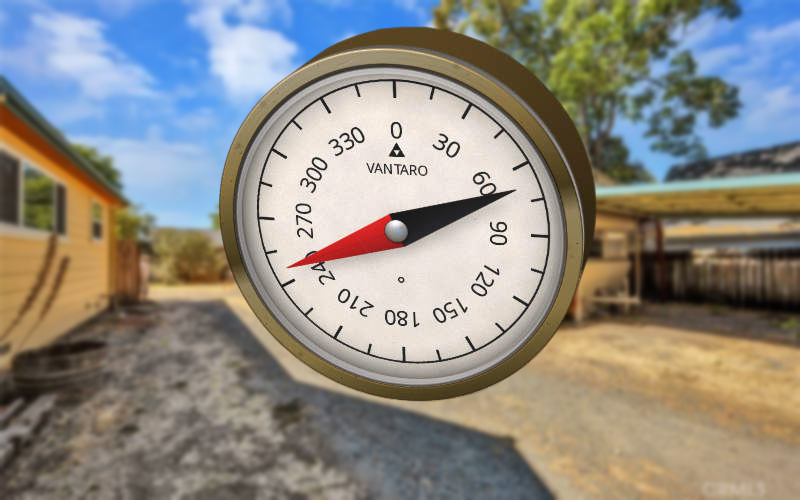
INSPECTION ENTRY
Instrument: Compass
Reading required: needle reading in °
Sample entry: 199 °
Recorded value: 247.5 °
